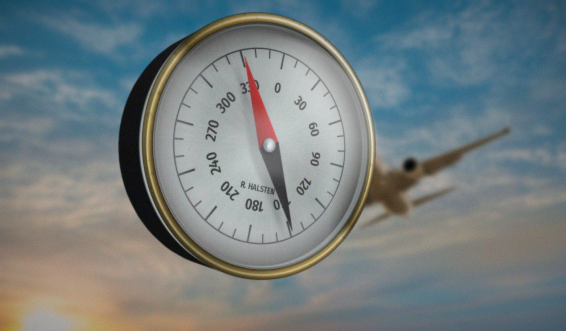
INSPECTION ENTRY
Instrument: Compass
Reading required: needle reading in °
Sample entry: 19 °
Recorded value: 330 °
